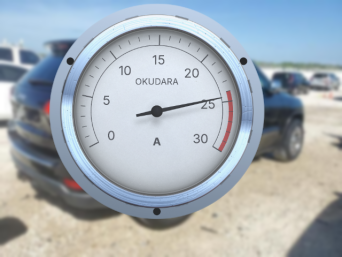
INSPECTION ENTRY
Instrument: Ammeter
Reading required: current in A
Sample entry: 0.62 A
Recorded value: 24.5 A
